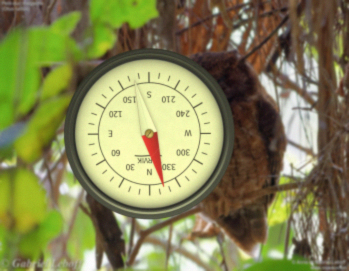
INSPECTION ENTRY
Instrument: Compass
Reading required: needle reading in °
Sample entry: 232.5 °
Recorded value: 345 °
